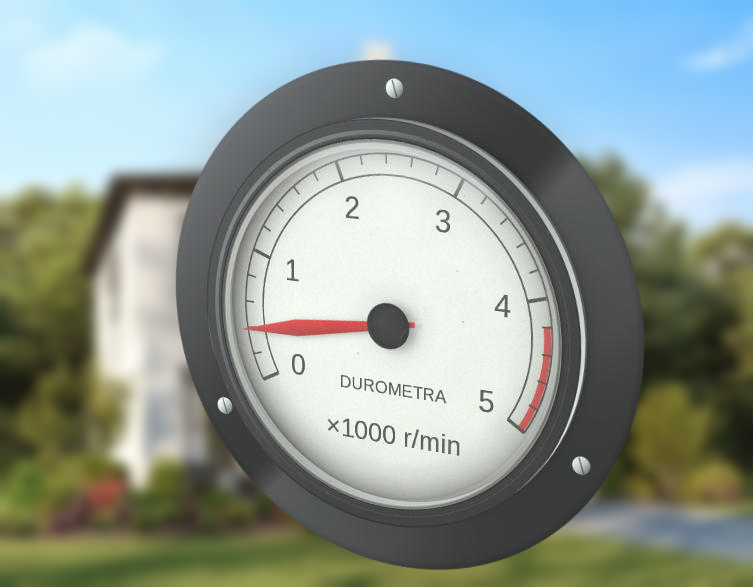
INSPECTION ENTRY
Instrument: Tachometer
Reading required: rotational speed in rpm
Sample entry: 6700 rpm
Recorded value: 400 rpm
